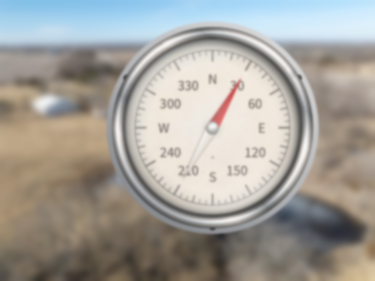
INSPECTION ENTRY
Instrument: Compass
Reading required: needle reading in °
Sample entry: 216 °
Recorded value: 30 °
